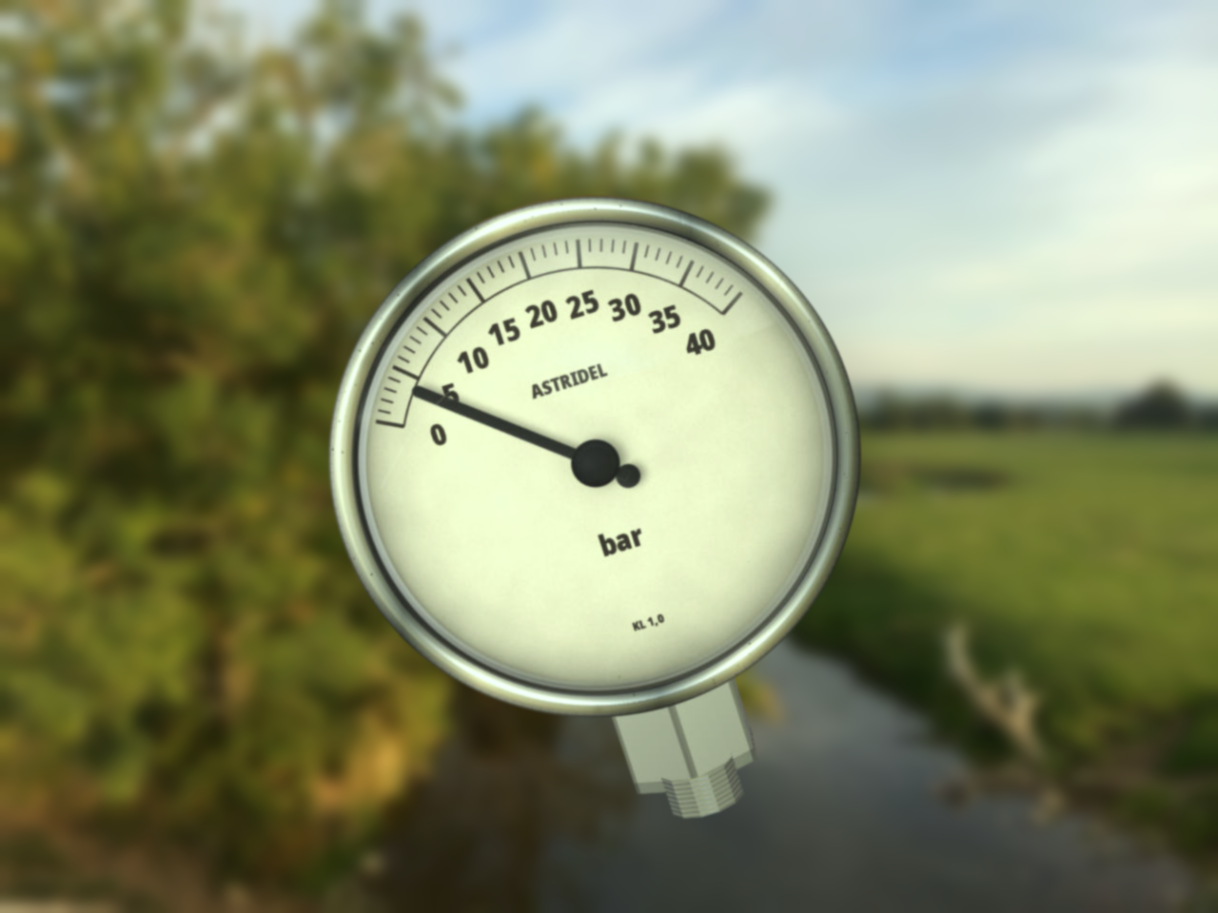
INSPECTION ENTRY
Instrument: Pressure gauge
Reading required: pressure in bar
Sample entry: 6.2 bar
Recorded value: 4 bar
